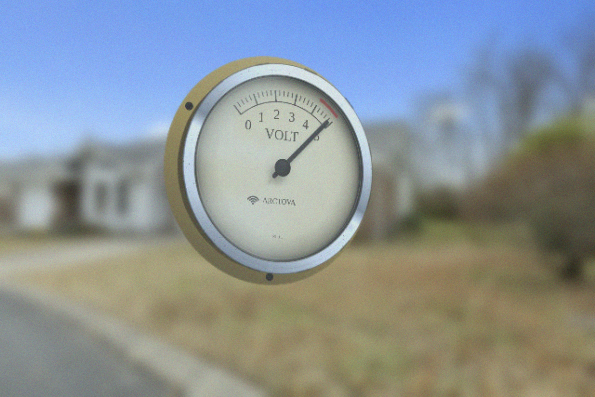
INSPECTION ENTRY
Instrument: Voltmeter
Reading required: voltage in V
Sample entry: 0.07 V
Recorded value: 4.8 V
